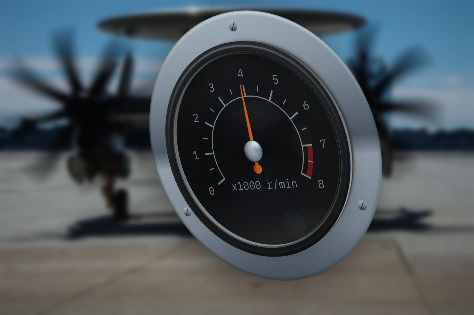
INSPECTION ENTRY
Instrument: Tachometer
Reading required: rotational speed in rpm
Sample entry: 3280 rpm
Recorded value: 4000 rpm
